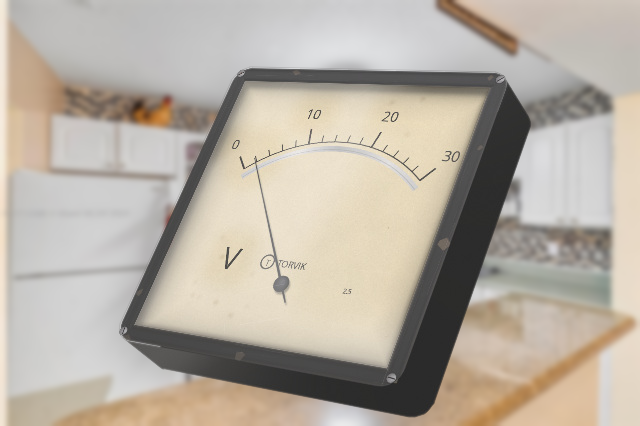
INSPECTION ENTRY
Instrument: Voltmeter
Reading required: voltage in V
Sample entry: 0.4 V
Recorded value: 2 V
